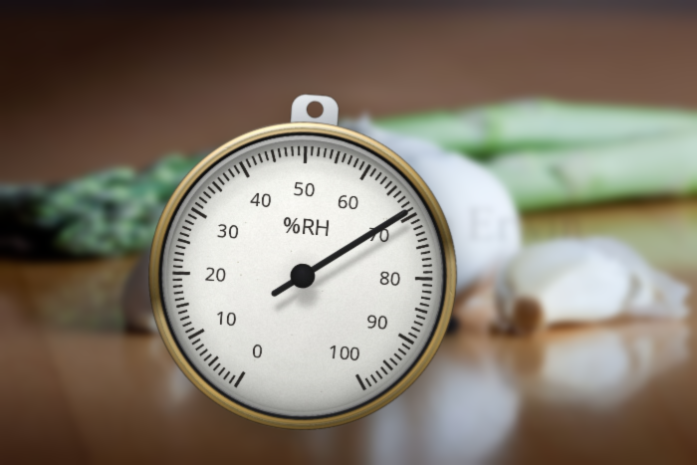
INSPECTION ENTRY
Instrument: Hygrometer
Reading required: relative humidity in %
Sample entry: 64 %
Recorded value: 69 %
